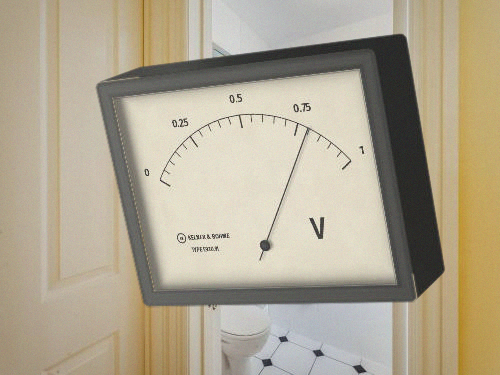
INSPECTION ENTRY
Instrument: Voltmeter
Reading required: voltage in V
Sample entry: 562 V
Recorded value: 0.8 V
